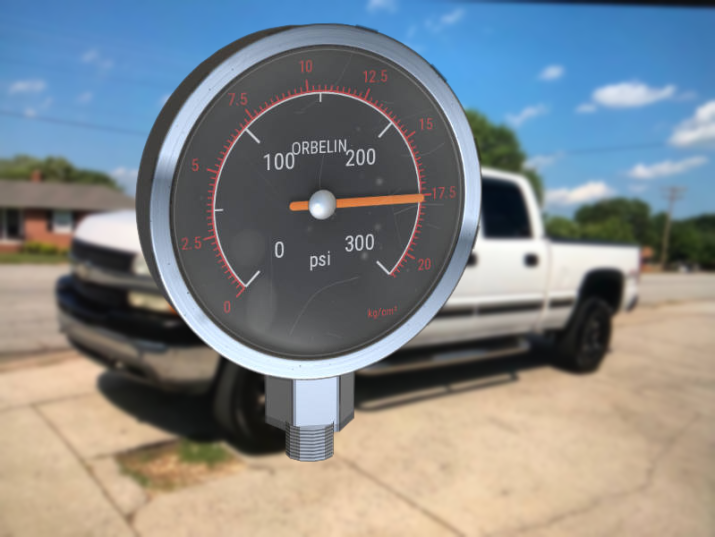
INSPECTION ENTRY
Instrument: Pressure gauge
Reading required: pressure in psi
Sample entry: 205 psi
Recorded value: 250 psi
